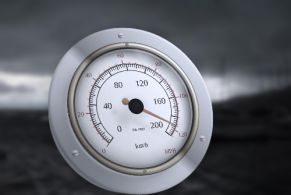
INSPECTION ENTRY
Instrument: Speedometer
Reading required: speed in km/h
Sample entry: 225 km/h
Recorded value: 190 km/h
